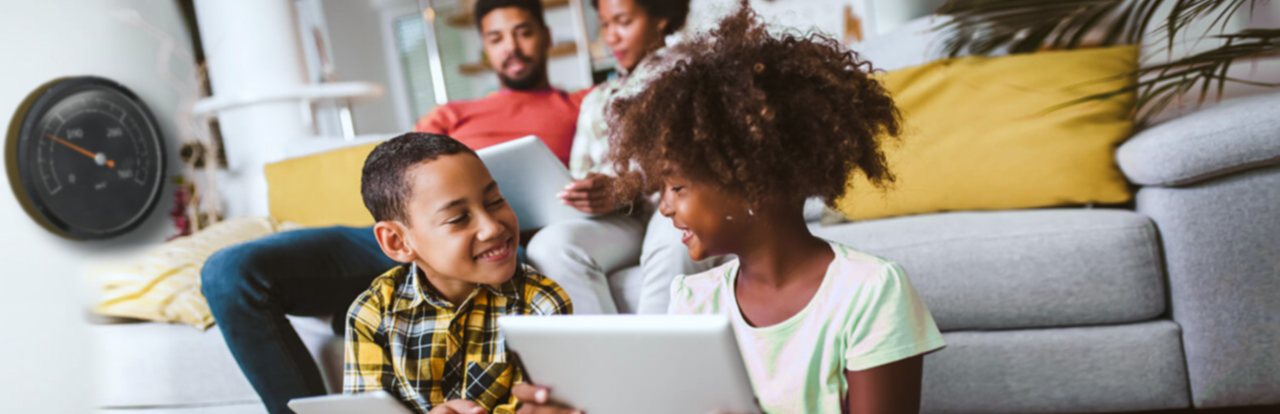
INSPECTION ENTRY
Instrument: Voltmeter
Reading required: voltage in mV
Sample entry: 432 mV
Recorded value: 70 mV
